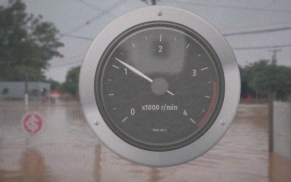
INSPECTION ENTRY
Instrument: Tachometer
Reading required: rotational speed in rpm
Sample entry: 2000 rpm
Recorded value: 1125 rpm
